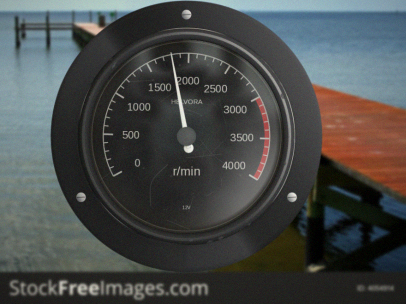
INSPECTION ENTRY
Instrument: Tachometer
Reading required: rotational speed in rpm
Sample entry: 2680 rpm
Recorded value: 1800 rpm
